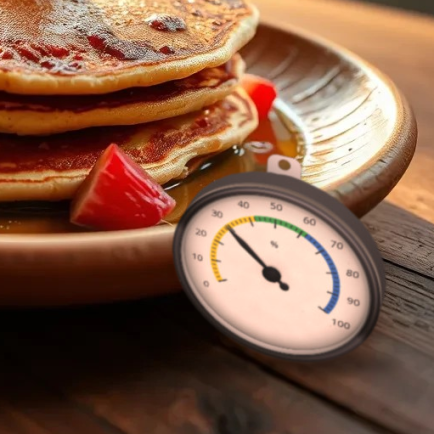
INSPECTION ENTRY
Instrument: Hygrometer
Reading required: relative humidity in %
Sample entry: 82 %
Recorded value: 30 %
